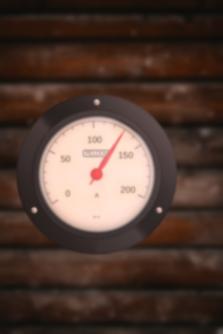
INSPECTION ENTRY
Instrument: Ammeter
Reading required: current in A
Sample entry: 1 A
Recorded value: 130 A
